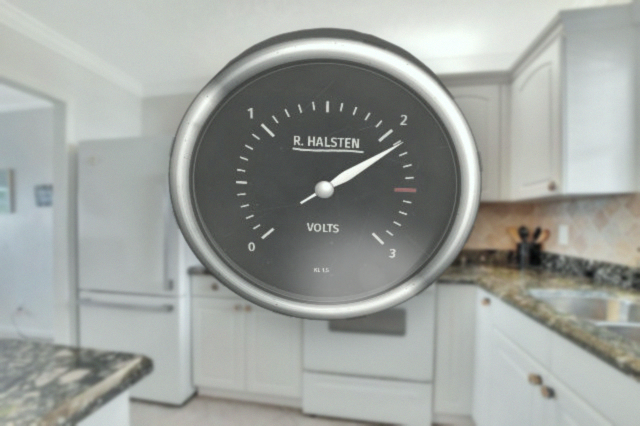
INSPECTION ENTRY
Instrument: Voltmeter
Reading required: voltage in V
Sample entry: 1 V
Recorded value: 2.1 V
